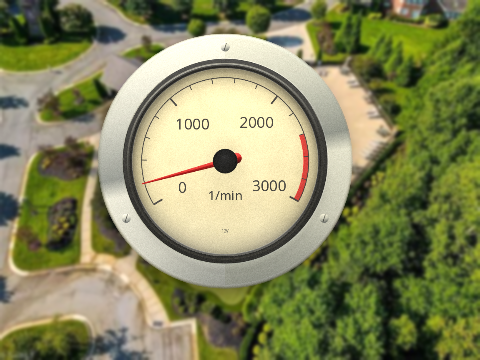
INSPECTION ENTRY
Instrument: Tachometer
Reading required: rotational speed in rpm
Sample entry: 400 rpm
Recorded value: 200 rpm
